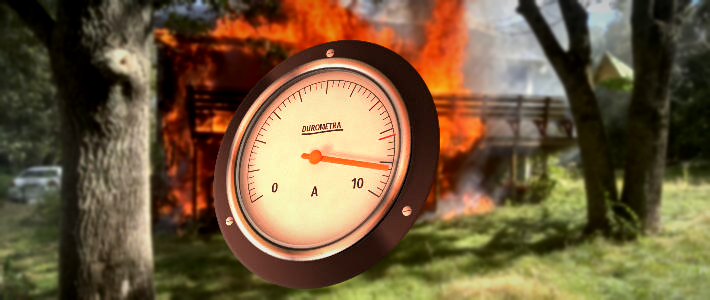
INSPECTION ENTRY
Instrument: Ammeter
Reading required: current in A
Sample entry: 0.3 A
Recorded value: 9.2 A
